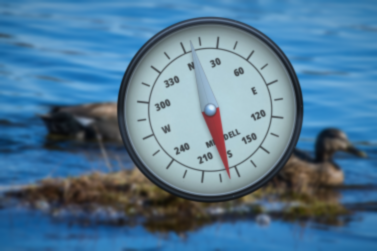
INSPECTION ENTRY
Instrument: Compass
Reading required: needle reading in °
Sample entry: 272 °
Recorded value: 187.5 °
